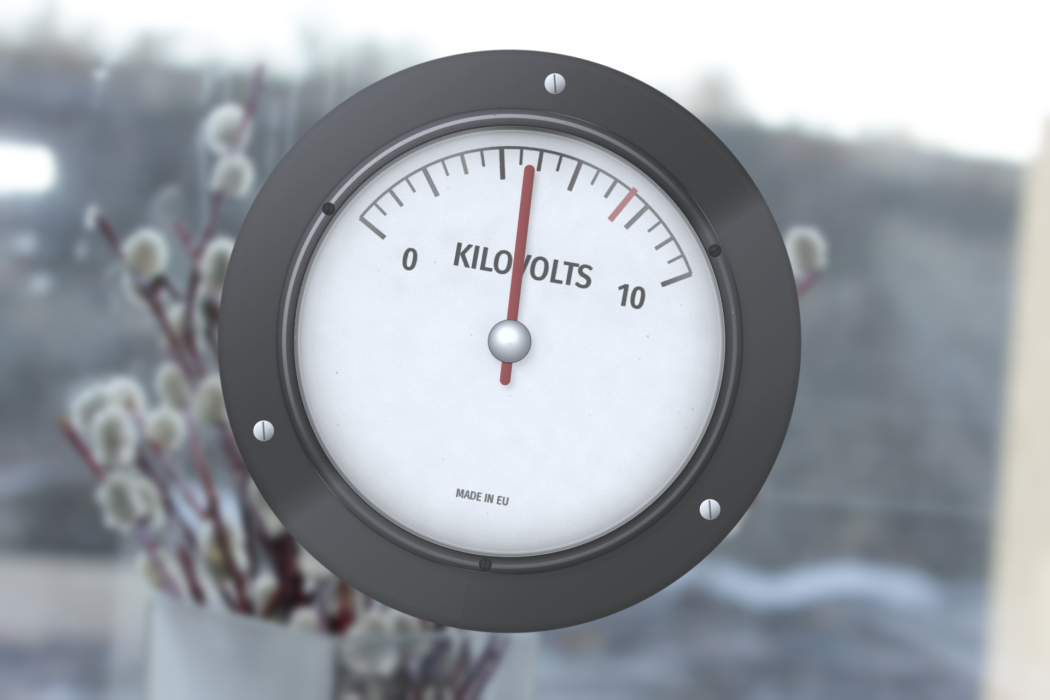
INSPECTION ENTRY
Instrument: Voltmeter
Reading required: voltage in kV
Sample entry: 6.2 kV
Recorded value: 4.75 kV
